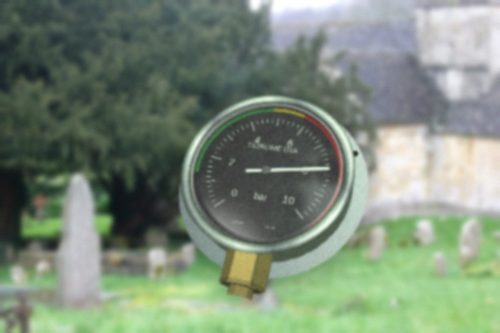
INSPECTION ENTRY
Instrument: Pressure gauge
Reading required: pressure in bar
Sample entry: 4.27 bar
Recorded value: 8 bar
